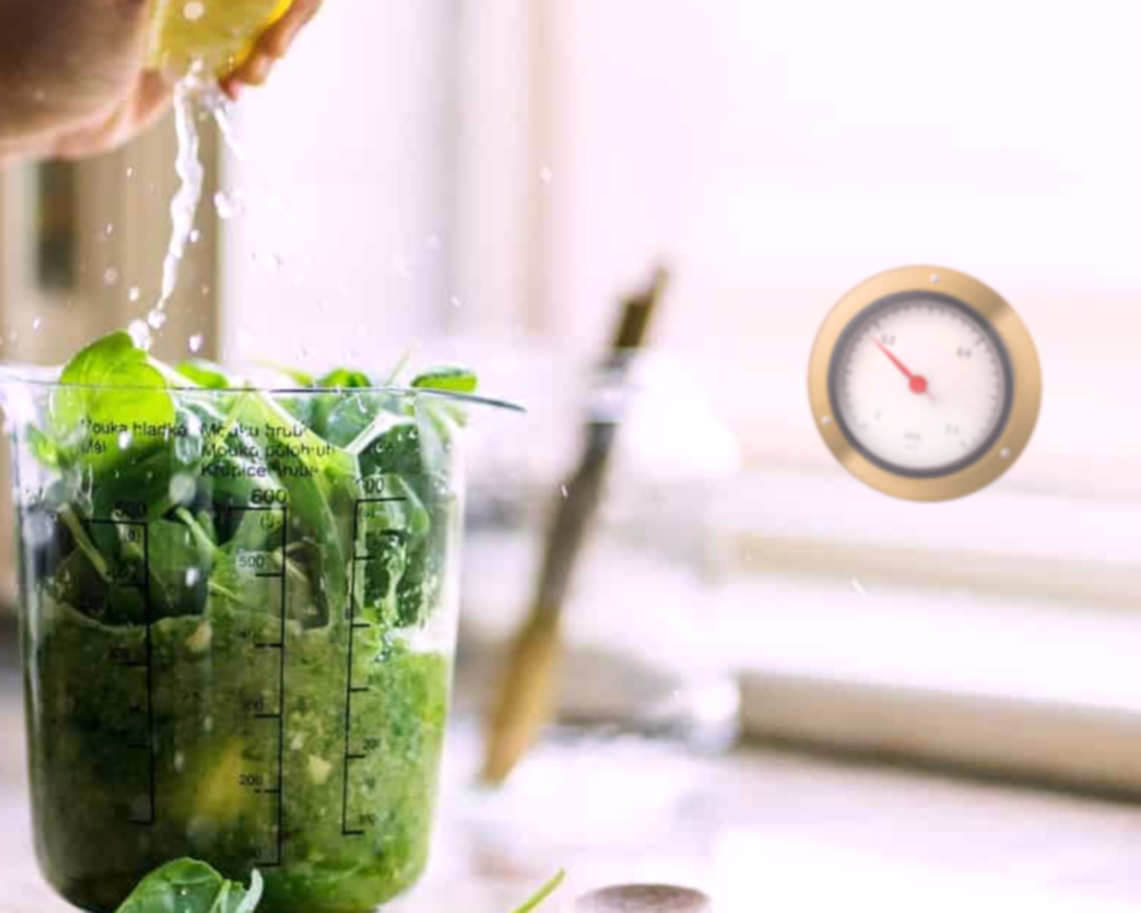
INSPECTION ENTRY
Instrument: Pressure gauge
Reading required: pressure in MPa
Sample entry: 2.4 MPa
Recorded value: 0.18 MPa
